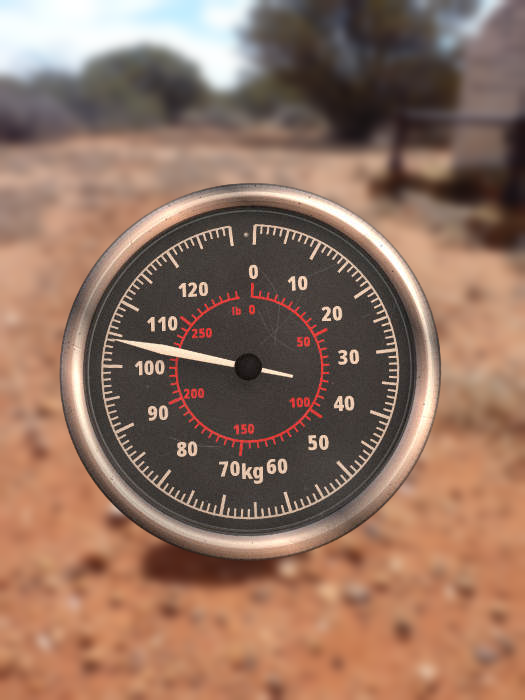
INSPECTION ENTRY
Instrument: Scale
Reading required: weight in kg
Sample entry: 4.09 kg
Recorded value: 104 kg
